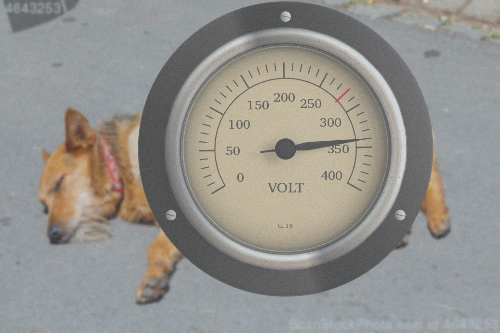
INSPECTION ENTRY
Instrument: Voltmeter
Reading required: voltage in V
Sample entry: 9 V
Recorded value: 340 V
